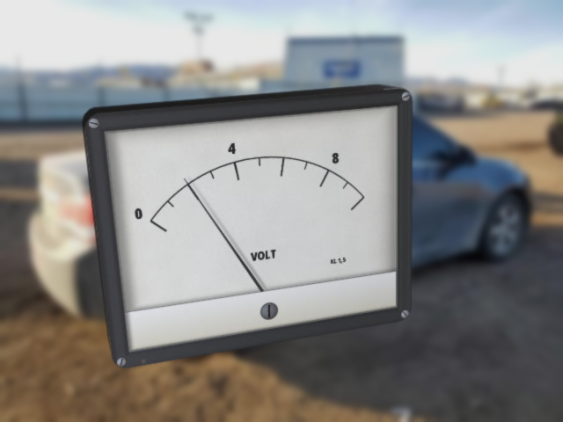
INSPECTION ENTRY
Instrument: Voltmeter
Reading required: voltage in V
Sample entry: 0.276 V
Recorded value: 2 V
